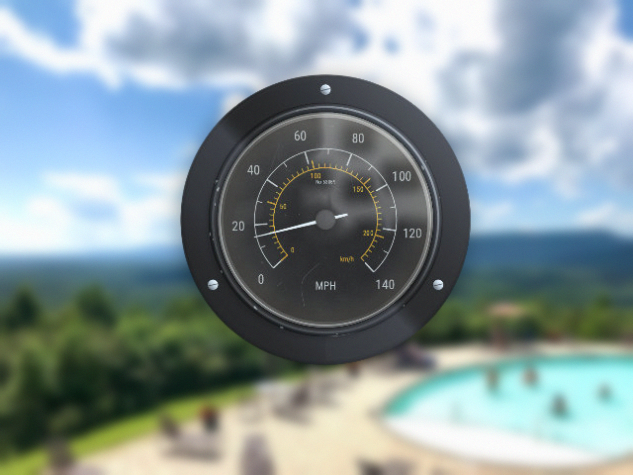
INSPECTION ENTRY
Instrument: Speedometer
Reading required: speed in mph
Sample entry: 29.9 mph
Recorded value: 15 mph
